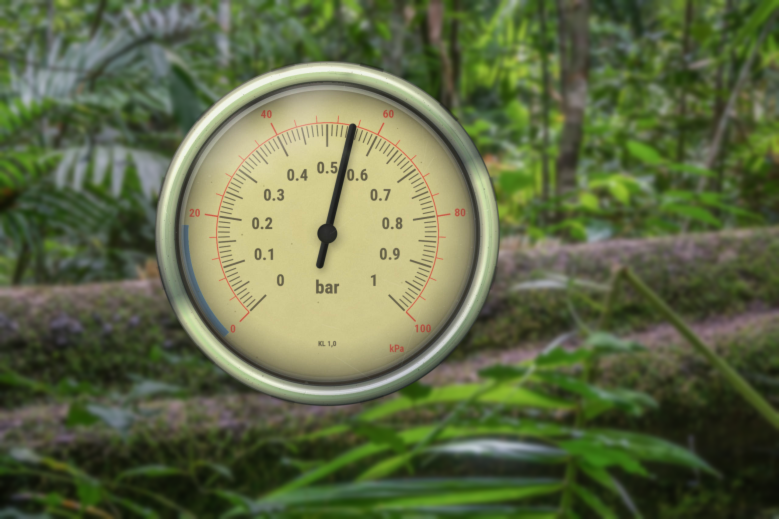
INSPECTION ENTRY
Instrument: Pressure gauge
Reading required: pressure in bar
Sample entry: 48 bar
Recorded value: 0.55 bar
